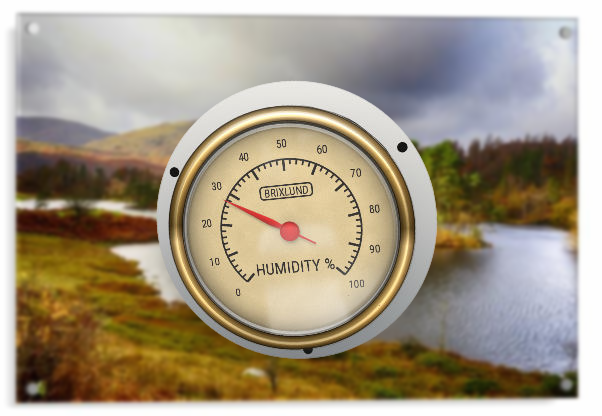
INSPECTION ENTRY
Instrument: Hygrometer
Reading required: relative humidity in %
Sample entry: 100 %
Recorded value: 28 %
